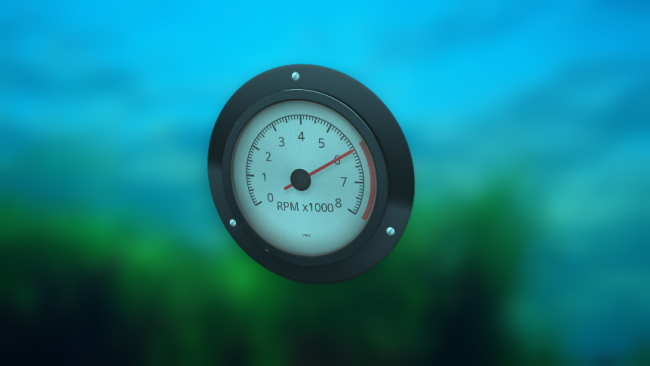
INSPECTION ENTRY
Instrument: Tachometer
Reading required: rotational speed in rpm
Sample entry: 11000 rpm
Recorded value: 6000 rpm
